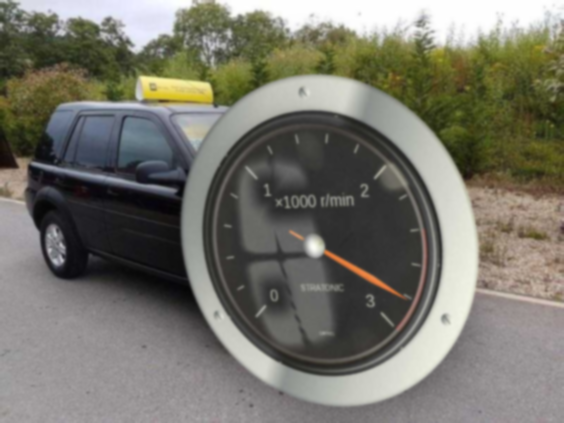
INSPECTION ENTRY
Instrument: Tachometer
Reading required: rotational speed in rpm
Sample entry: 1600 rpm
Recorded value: 2800 rpm
